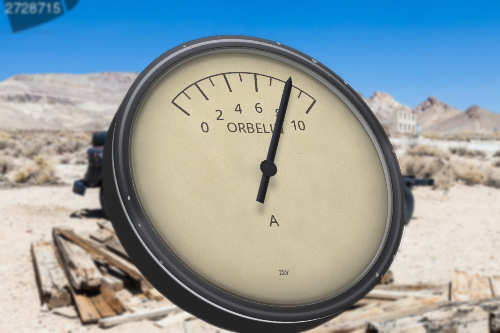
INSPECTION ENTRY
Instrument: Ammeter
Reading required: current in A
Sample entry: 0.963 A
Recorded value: 8 A
